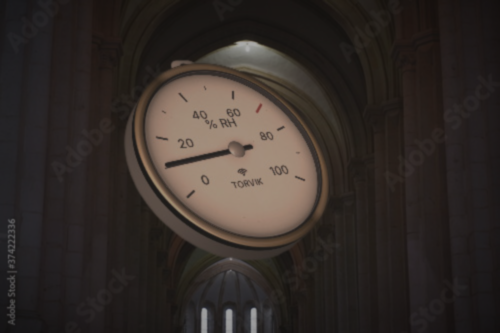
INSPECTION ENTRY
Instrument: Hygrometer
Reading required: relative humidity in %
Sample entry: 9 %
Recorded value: 10 %
